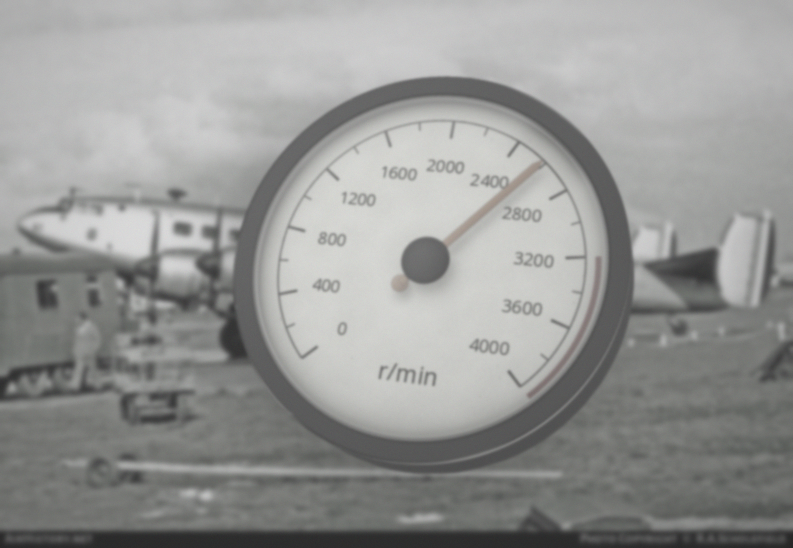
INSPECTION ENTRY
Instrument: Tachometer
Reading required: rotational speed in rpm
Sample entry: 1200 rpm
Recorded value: 2600 rpm
